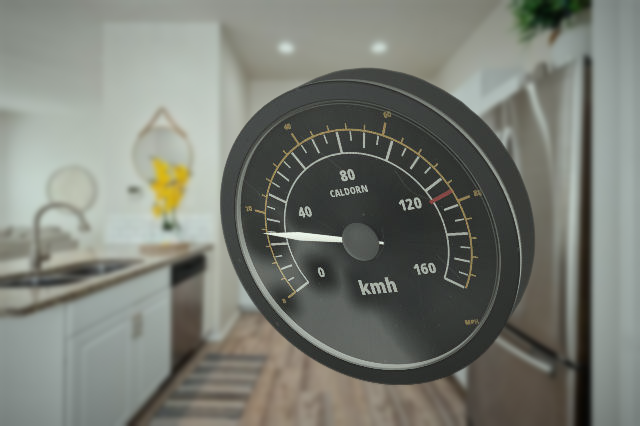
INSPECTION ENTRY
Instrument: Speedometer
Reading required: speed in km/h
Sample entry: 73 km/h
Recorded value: 25 km/h
